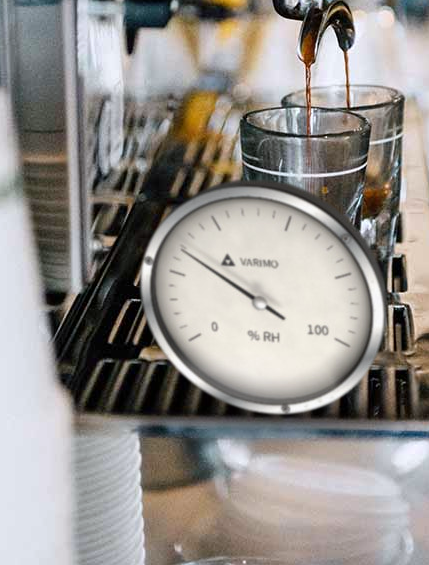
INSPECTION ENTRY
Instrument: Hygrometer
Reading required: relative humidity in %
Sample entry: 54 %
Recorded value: 28 %
